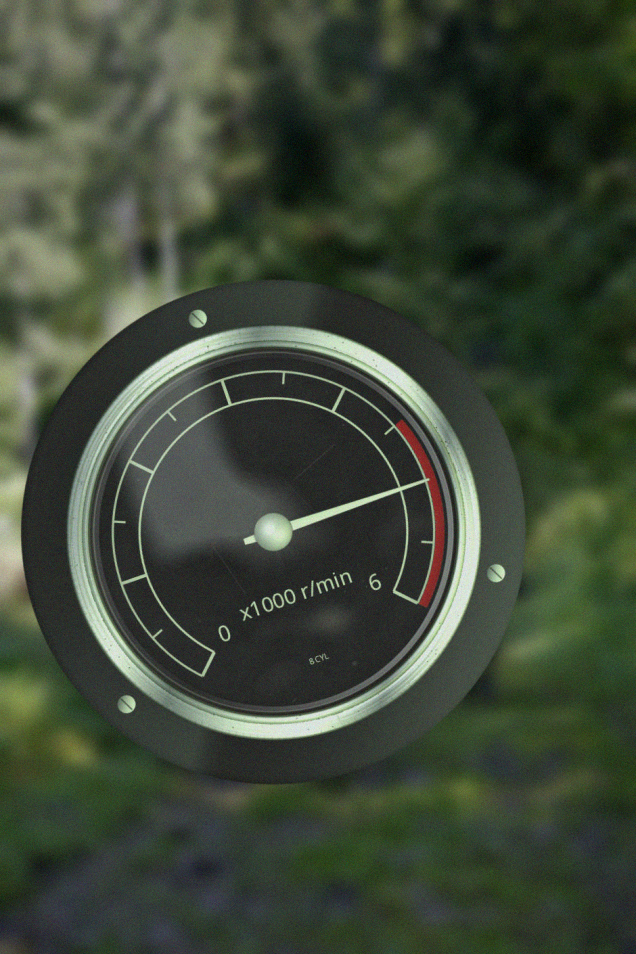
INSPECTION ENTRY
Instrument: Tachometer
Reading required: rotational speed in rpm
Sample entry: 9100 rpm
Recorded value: 5000 rpm
